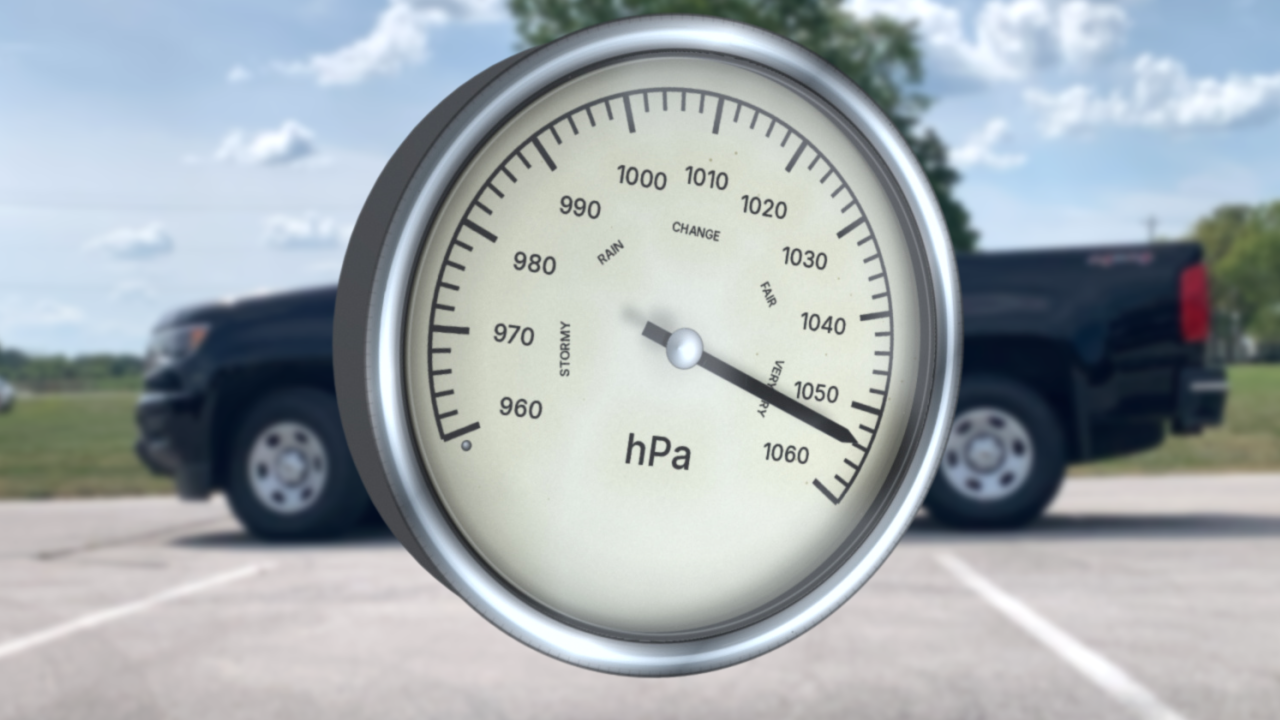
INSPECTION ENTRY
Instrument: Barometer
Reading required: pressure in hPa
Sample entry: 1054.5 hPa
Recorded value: 1054 hPa
